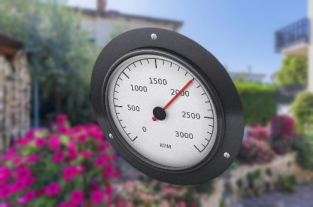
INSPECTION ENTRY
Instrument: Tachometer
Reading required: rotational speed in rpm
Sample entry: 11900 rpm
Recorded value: 2000 rpm
